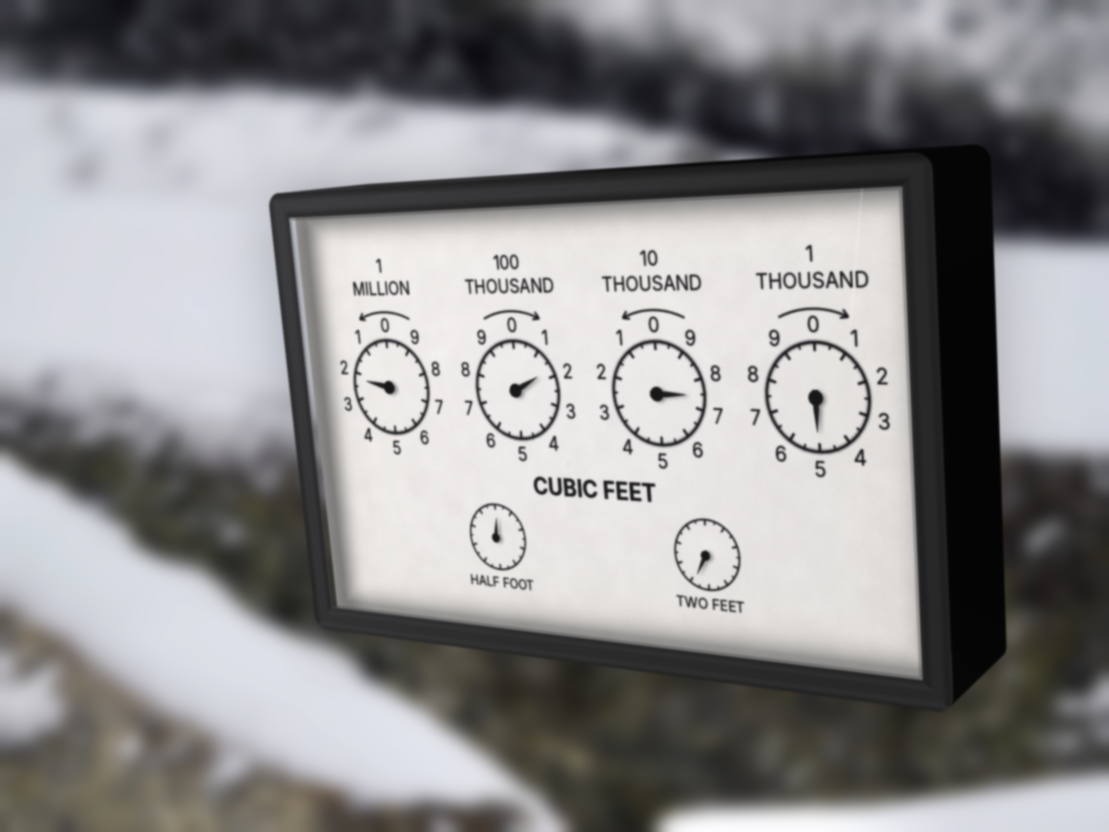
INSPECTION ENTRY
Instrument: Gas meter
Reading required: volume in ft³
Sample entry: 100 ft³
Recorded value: 217500 ft³
